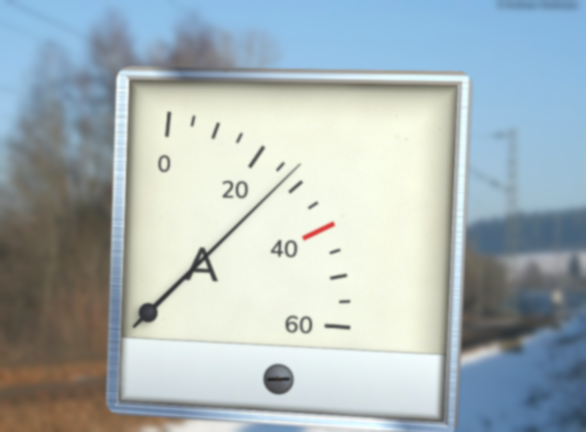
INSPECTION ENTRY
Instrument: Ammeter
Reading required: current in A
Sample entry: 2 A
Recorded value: 27.5 A
